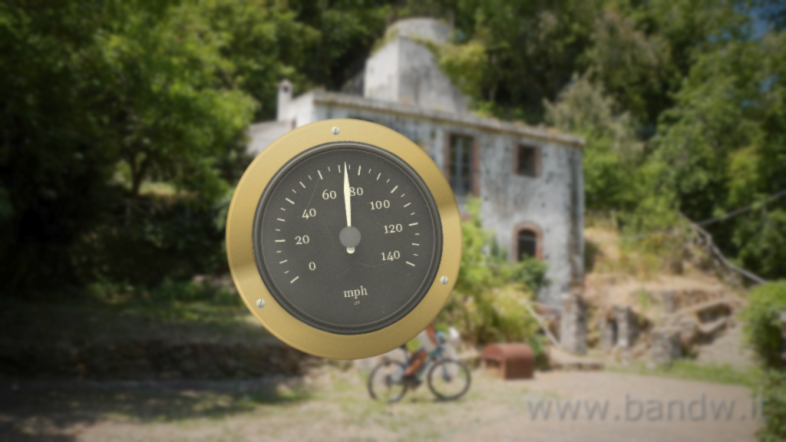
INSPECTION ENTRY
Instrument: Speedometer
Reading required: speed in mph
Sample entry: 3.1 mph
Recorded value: 72.5 mph
